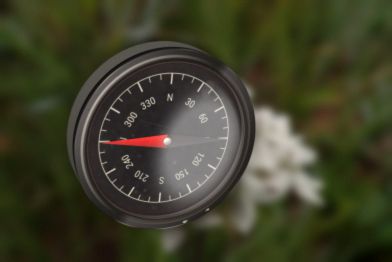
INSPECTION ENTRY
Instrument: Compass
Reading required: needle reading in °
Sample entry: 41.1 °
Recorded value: 270 °
